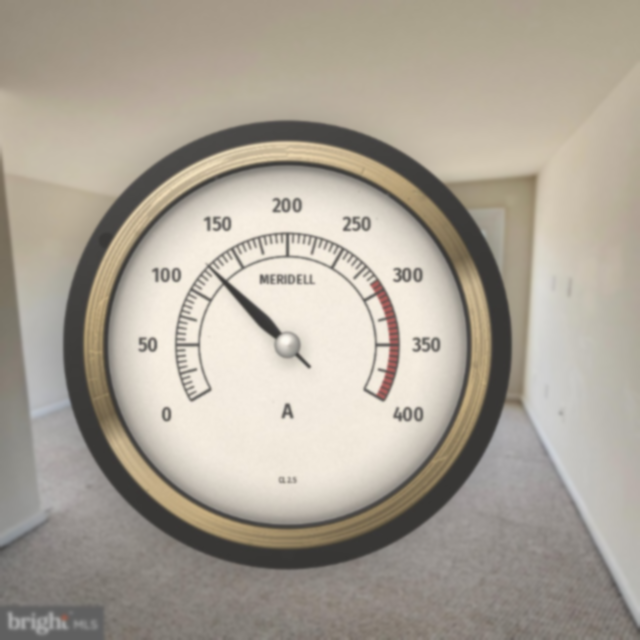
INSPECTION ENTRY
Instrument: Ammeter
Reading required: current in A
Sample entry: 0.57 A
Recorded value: 125 A
